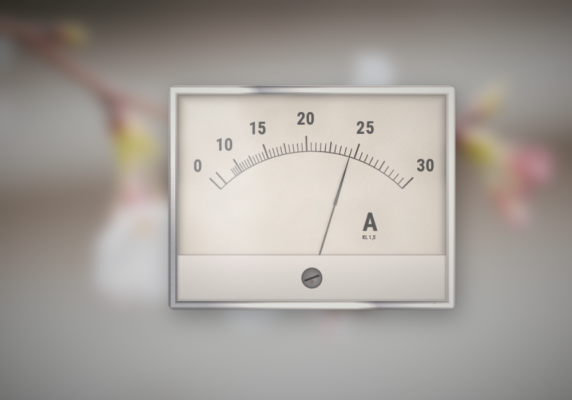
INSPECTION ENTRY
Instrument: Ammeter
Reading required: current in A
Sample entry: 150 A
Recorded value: 24.5 A
